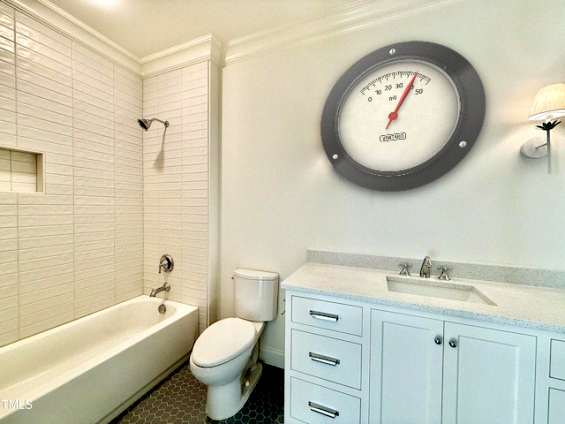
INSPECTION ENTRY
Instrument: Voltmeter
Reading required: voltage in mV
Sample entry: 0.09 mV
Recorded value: 40 mV
